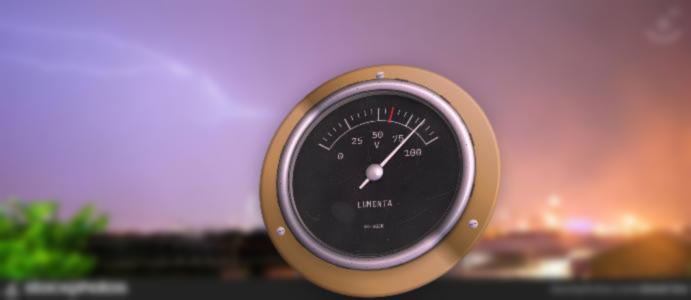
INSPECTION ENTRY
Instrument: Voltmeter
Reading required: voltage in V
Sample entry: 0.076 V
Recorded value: 85 V
